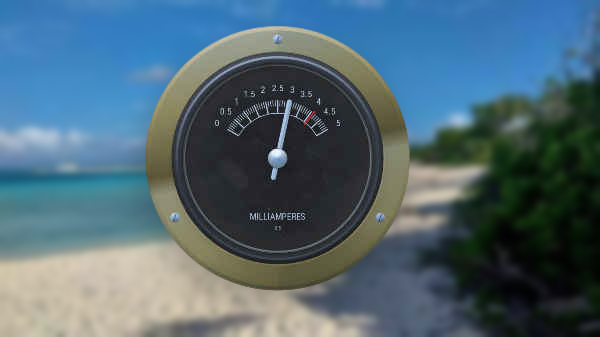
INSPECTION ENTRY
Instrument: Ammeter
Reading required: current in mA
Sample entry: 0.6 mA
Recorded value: 3 mA
